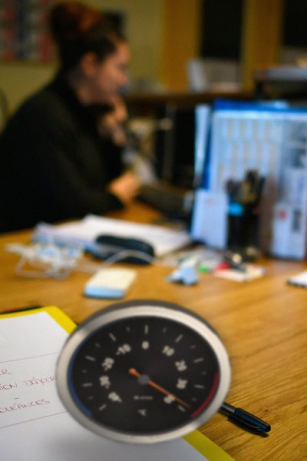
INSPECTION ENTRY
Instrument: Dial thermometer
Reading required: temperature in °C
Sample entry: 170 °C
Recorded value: 37.5 °C
